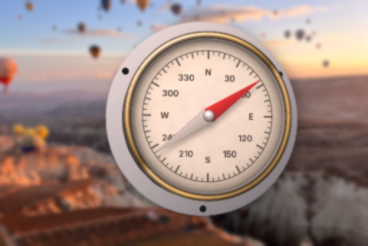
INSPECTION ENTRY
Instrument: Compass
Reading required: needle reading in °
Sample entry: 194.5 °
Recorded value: 55 °
